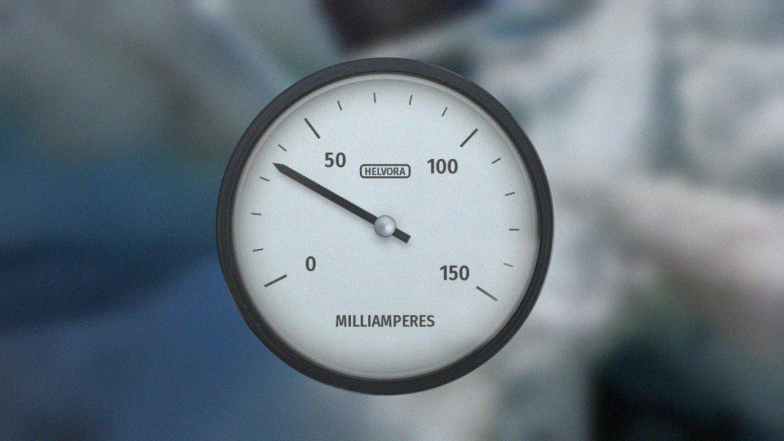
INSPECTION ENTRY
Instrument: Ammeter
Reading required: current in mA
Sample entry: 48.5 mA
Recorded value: 35 mA
